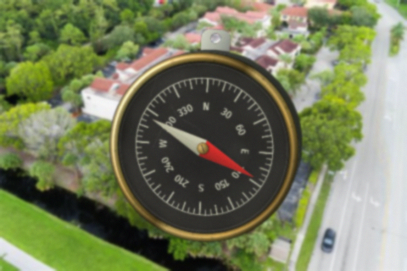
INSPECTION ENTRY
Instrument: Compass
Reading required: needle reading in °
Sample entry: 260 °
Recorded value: 115 °
